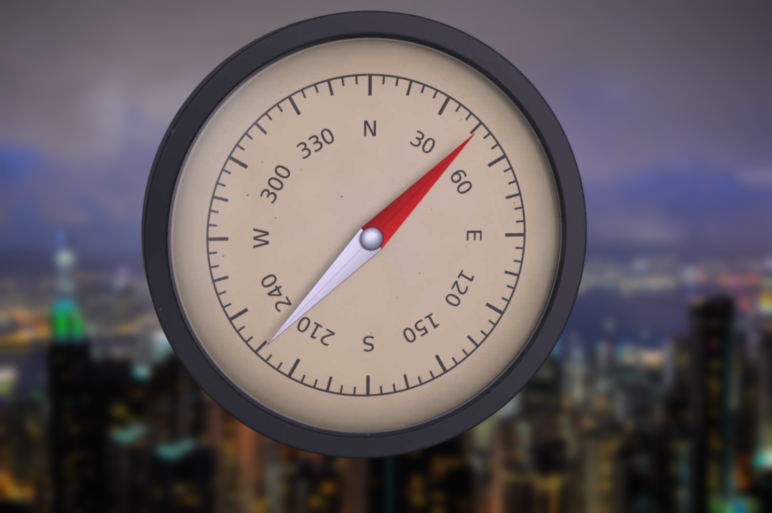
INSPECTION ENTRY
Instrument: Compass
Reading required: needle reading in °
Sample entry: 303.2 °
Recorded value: 45 °
